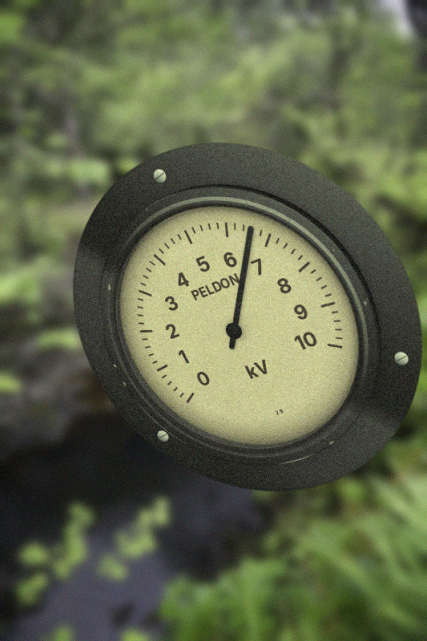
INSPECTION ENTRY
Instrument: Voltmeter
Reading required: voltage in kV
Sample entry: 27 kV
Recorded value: 6.6 kV
